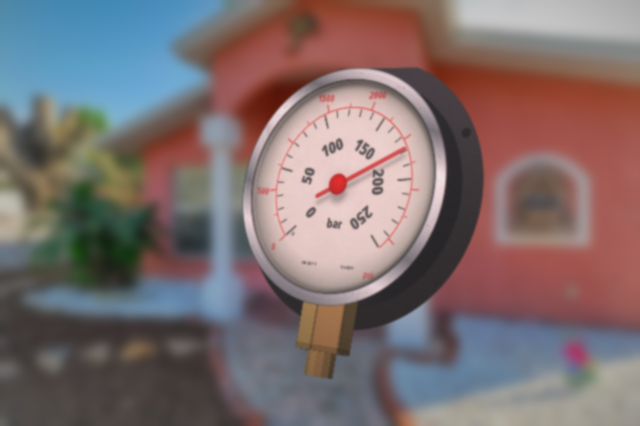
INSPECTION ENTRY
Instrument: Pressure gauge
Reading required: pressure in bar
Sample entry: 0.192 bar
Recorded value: 180 bar
